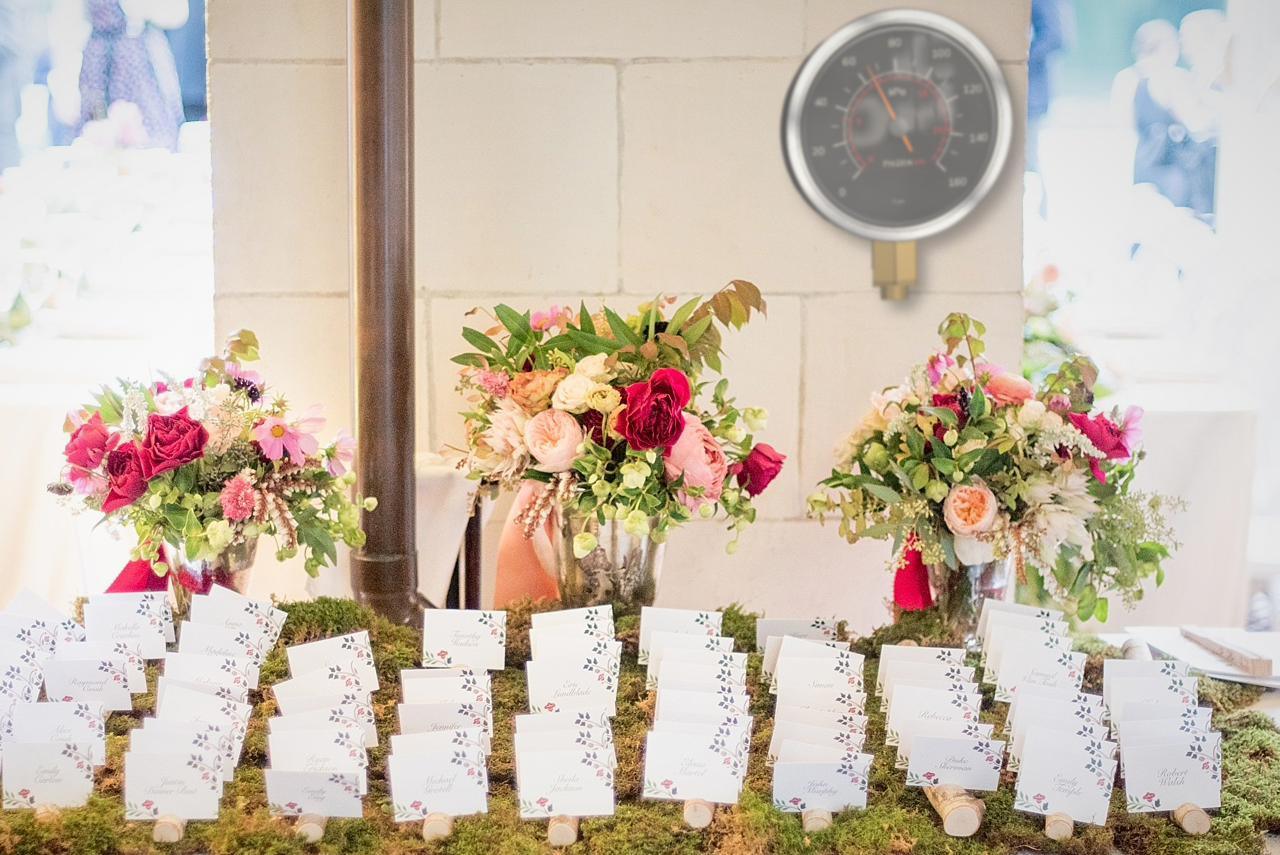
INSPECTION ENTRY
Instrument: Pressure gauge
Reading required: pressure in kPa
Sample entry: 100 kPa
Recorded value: 65 kPa
